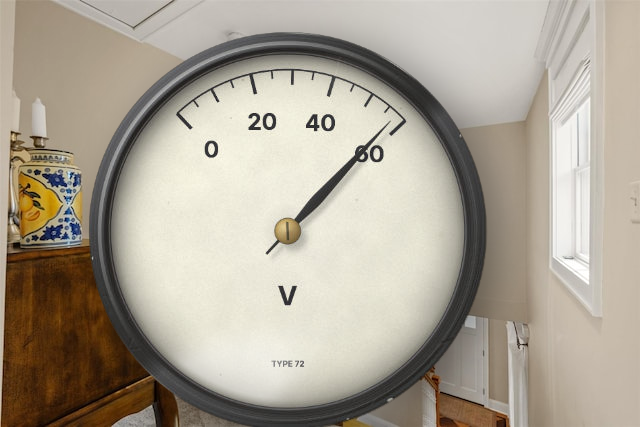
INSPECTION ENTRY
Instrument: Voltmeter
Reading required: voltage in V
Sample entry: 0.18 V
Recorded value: 57.5 V
